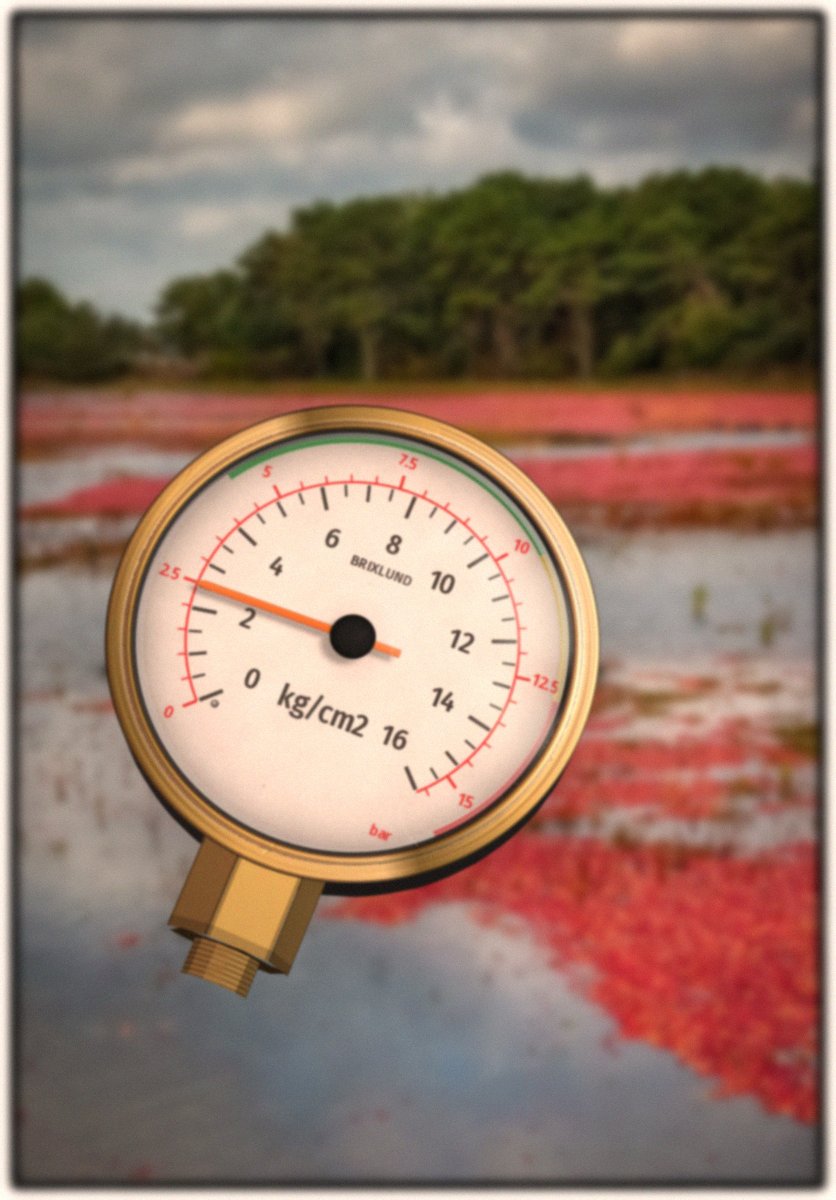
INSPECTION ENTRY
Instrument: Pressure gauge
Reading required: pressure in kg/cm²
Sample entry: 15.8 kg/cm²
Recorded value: 2.5 kg/cm²
